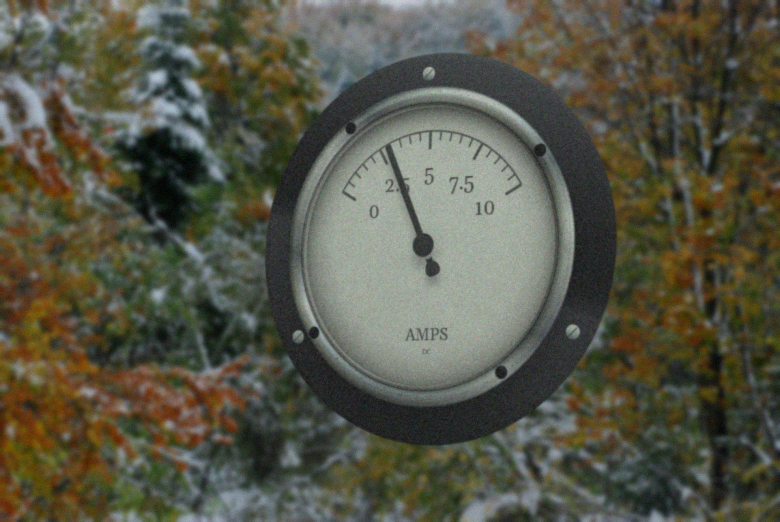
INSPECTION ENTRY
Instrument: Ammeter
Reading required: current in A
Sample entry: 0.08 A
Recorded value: 3 A
